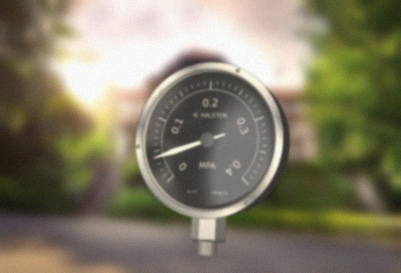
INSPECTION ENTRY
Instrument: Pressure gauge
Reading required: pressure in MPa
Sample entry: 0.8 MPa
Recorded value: 0.04 MPa
